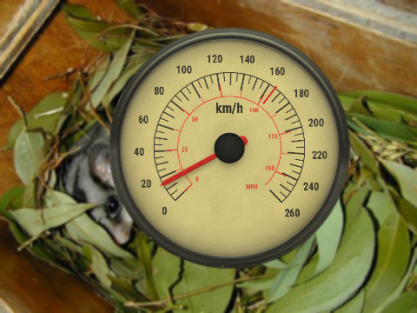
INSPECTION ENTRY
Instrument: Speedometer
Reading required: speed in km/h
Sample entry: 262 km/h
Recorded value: 15 km/h
